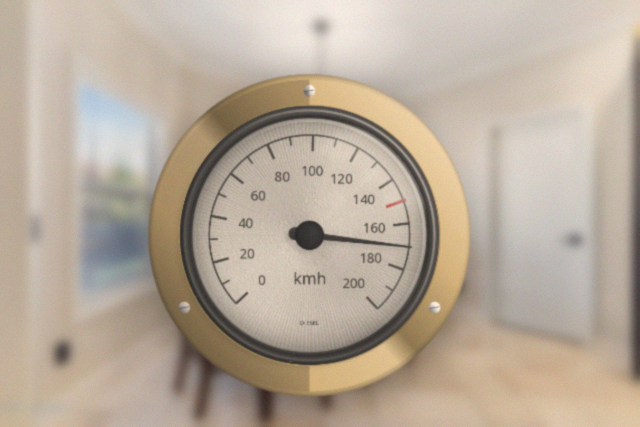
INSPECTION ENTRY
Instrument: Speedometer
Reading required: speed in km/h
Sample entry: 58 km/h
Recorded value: 170 km/h
